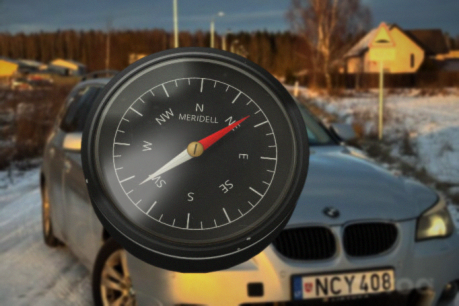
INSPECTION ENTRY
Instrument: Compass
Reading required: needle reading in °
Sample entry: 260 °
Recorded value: 50 °
